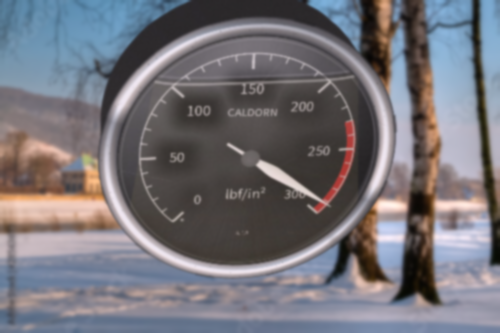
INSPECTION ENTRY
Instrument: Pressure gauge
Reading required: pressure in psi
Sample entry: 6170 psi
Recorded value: 290 psi
